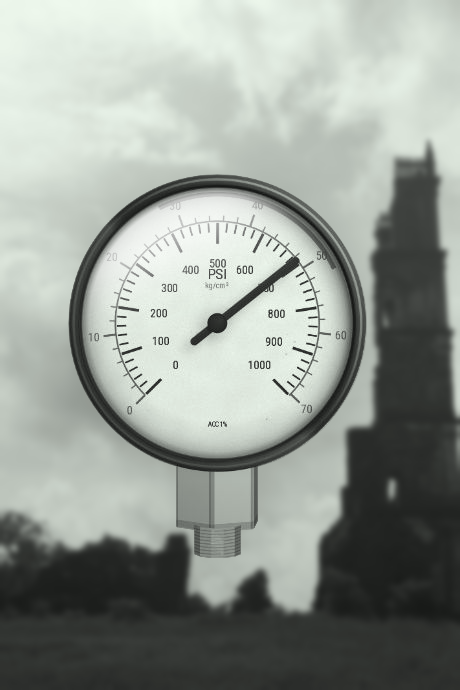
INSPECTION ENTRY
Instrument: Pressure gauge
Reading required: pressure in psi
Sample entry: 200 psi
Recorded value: 690 psi
